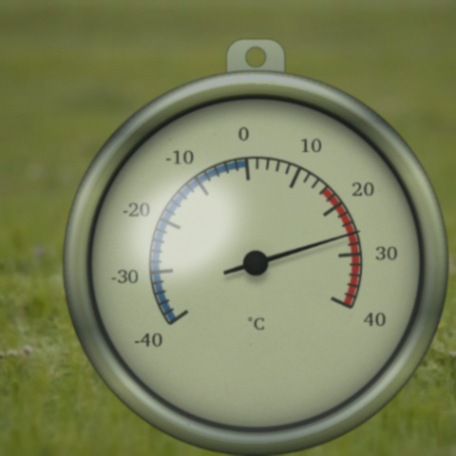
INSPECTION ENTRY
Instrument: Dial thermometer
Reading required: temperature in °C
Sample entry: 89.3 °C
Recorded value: 26 °C
